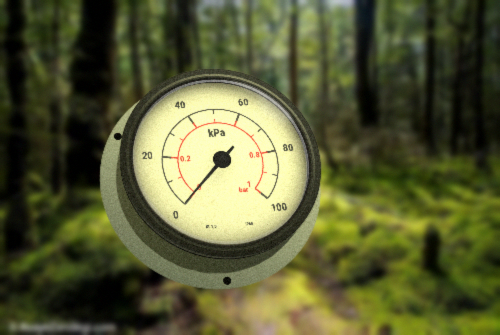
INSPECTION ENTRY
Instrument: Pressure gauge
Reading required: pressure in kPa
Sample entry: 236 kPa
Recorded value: 0 kPa
